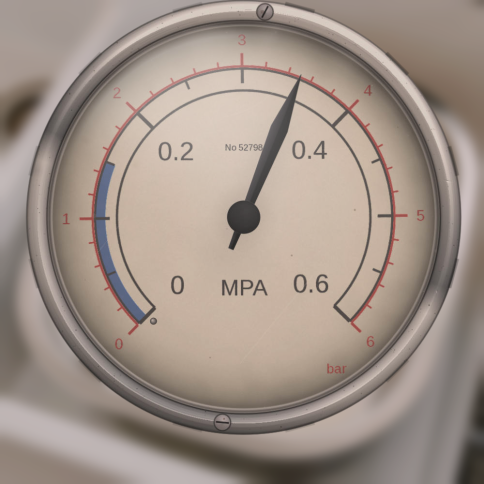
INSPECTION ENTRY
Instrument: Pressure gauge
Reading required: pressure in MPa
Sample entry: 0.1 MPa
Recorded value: 0.35 MPa
